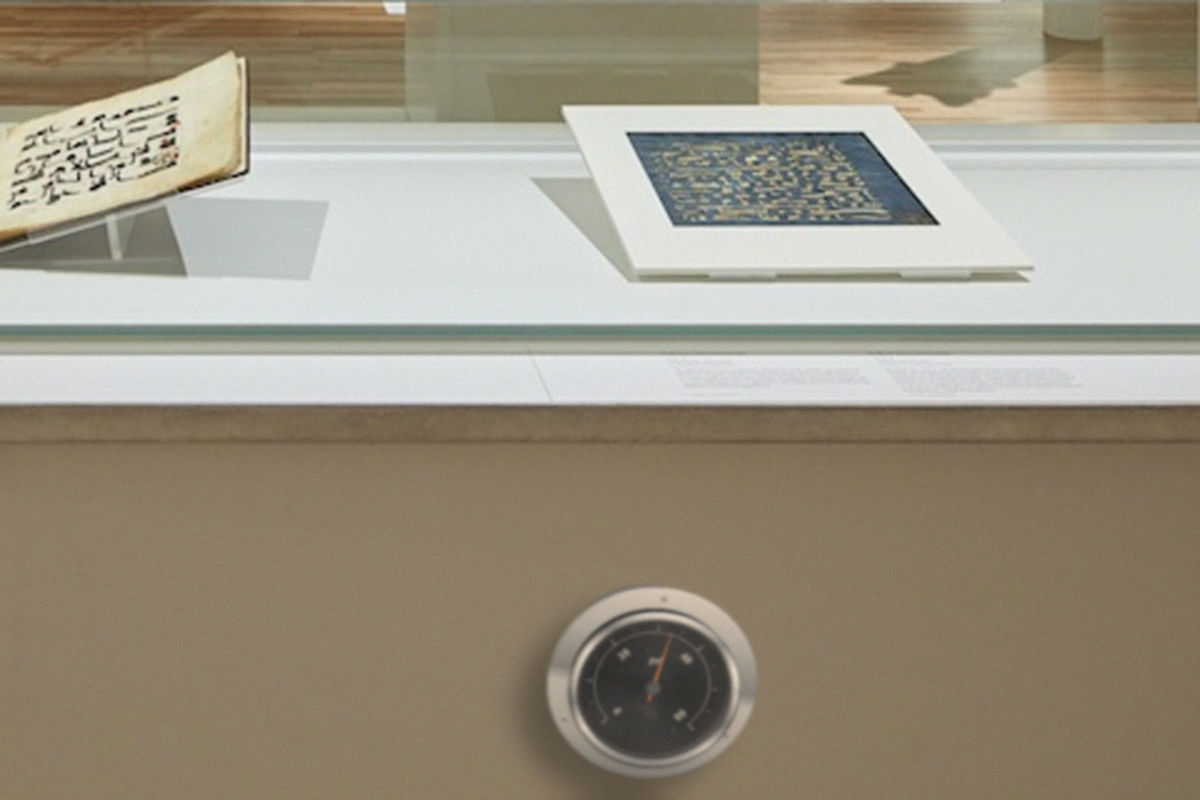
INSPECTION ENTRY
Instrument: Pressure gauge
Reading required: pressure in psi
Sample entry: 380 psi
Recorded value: 32.5 psi
